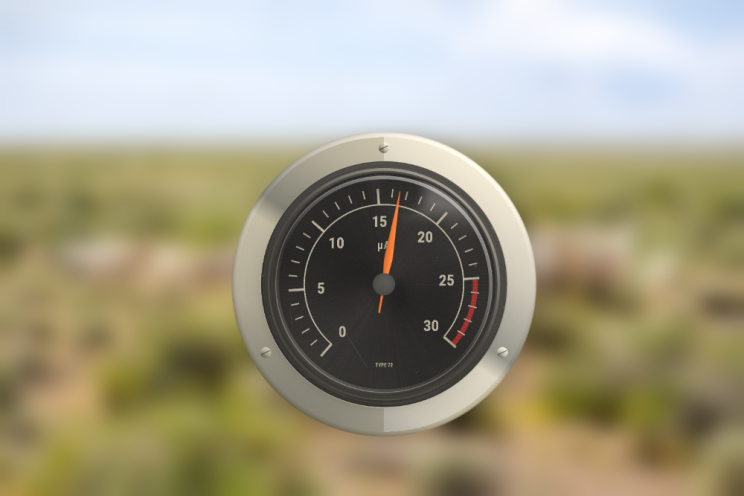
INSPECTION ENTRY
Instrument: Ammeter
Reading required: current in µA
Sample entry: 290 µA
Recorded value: 16.5 µA
